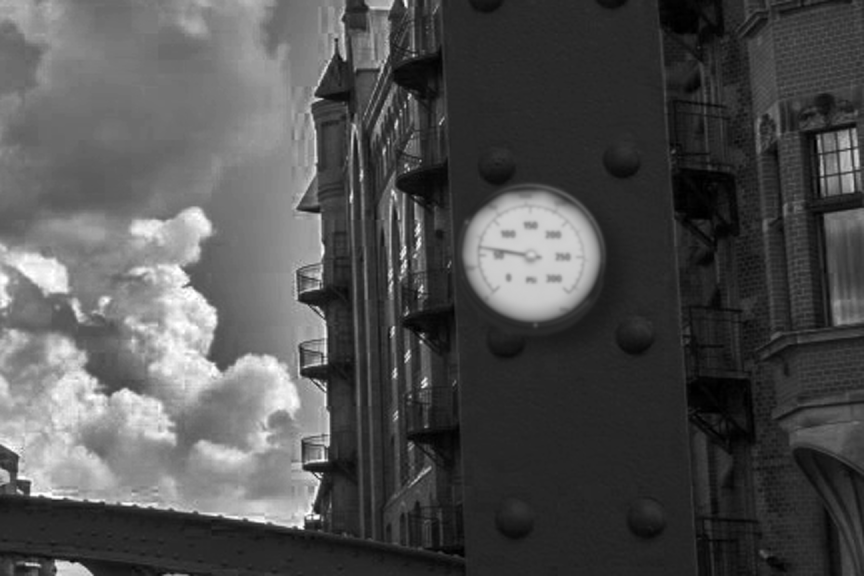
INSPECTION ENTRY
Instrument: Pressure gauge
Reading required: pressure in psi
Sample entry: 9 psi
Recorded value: 60 psi
